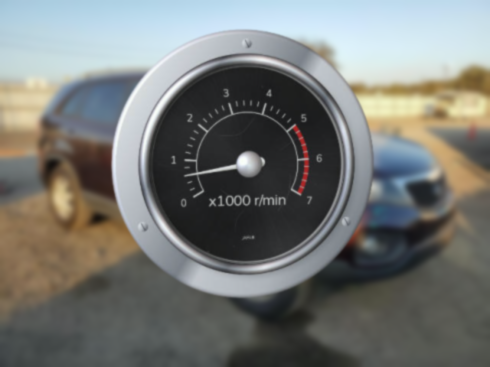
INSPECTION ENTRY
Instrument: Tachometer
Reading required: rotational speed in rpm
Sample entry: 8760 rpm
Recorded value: 600 rpm
